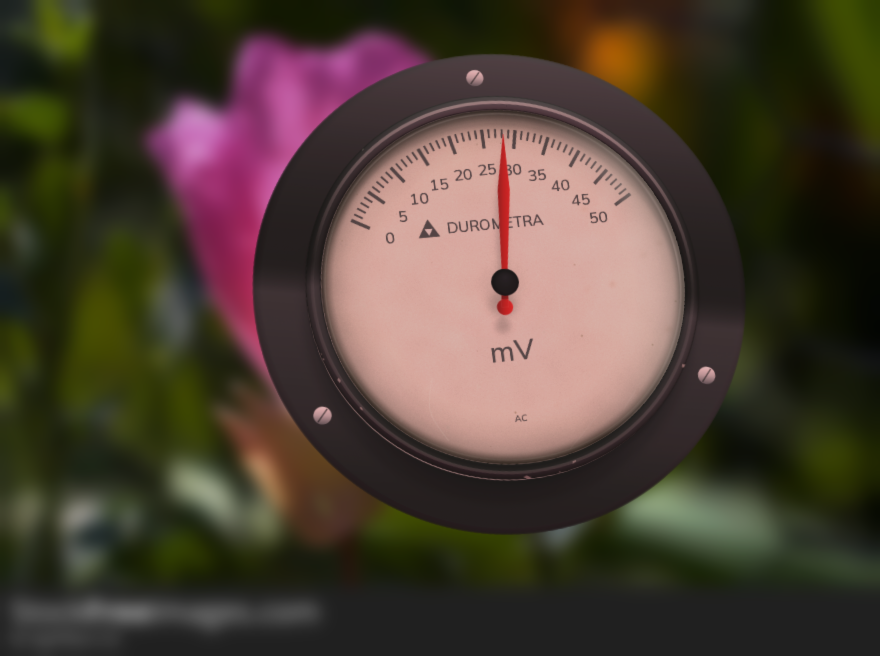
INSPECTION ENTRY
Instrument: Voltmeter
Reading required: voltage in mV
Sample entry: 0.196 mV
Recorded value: 28 mV
